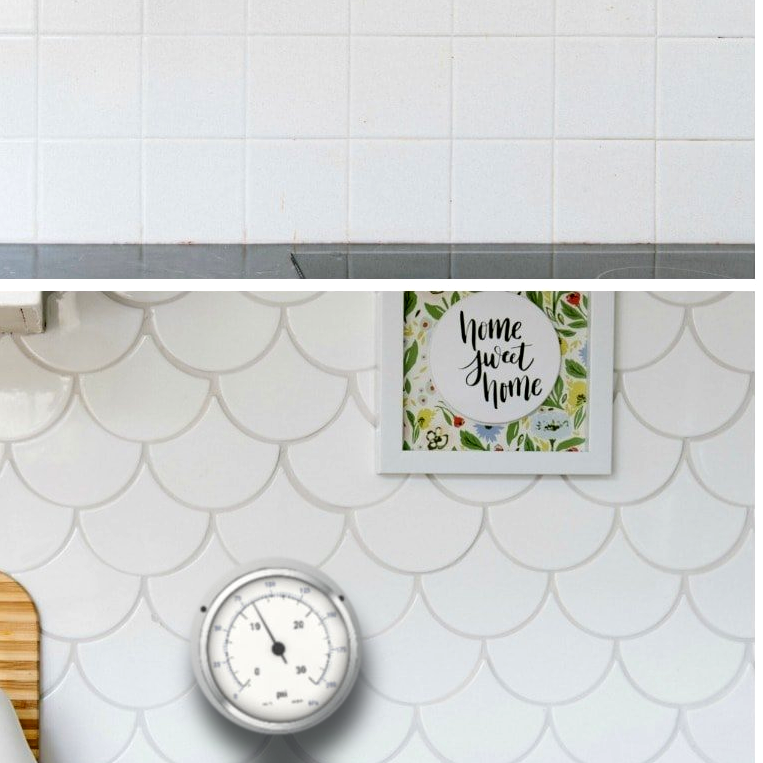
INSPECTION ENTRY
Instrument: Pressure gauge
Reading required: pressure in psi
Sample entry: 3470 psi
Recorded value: 12 psi
